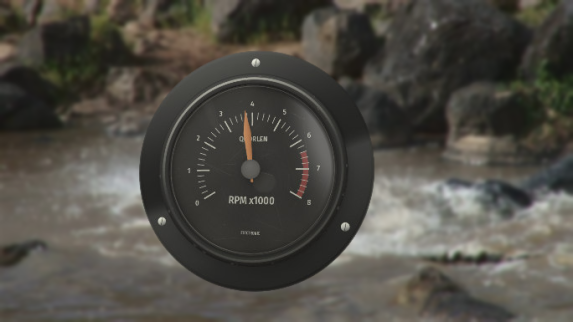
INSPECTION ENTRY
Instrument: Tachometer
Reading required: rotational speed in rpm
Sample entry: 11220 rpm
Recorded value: 3800 rpm
